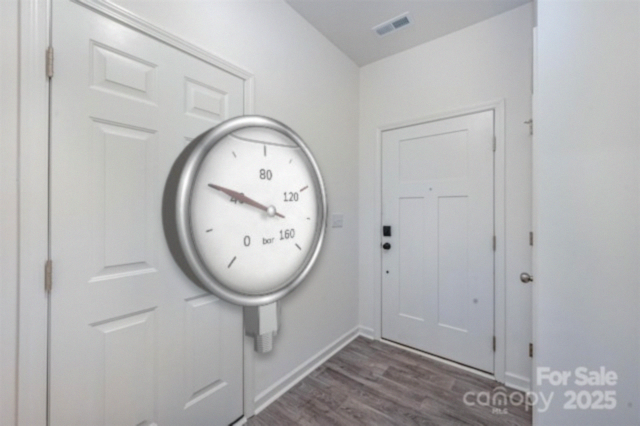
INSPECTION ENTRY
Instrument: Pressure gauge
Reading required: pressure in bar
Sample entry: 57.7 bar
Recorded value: 40 bar
